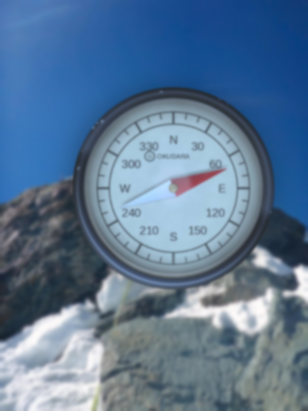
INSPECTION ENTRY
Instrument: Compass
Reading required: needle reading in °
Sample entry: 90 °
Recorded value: 70 °
